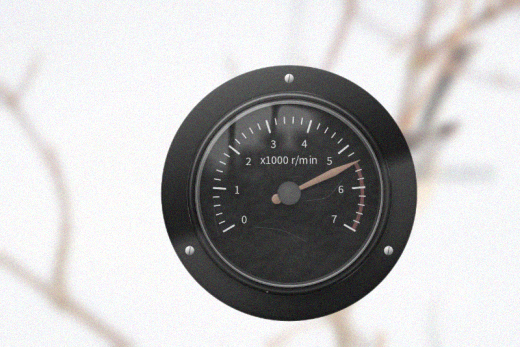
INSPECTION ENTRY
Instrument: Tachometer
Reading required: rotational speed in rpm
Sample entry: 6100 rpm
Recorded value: 5400 rpm
